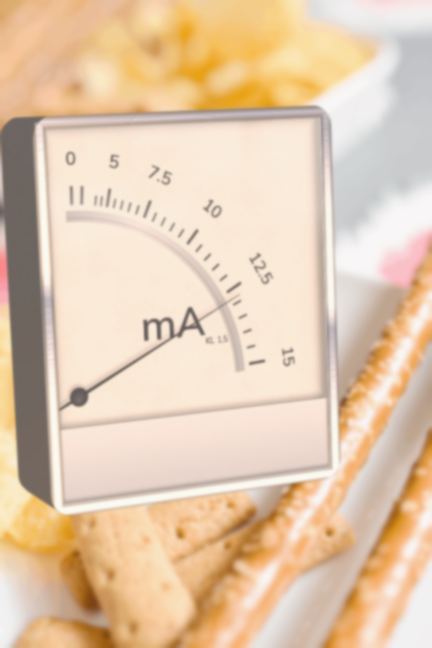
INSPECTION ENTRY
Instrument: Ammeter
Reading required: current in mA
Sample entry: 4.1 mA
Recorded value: 12.75 mA
